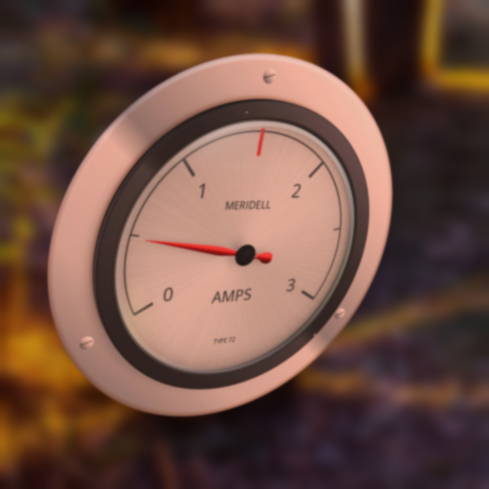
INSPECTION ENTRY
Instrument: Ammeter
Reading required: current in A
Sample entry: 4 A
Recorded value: 0.5 A
